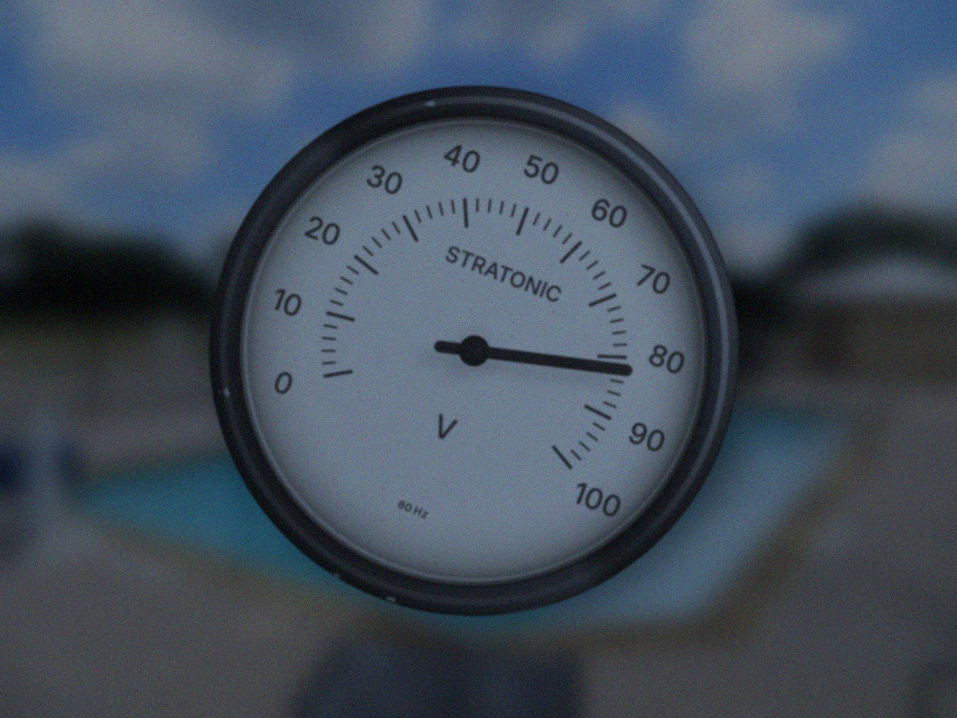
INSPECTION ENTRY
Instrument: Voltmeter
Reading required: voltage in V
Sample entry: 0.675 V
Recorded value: 82 V
